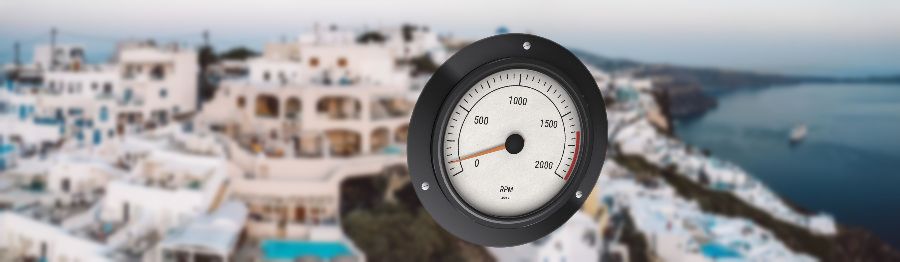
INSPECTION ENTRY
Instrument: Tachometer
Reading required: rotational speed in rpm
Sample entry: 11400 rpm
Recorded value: 100 rpm
